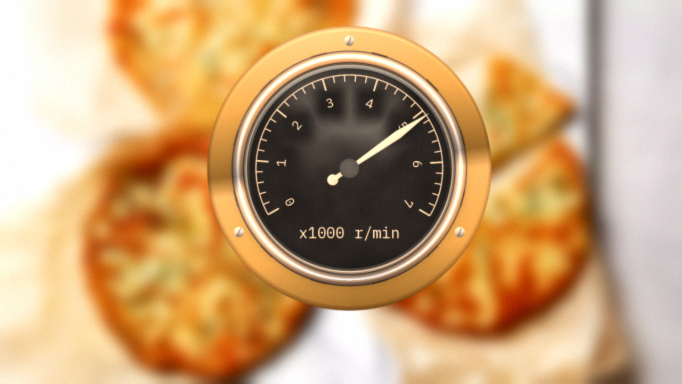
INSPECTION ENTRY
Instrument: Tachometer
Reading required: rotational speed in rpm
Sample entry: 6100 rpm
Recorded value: 5100 rpm
